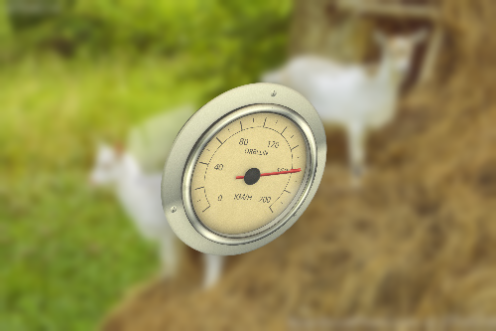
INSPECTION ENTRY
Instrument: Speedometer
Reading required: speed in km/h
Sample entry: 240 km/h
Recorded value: 160 km/h
